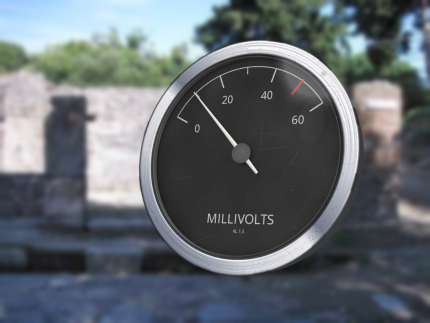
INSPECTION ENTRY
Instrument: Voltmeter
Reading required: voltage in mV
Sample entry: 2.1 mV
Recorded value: 10 mV
